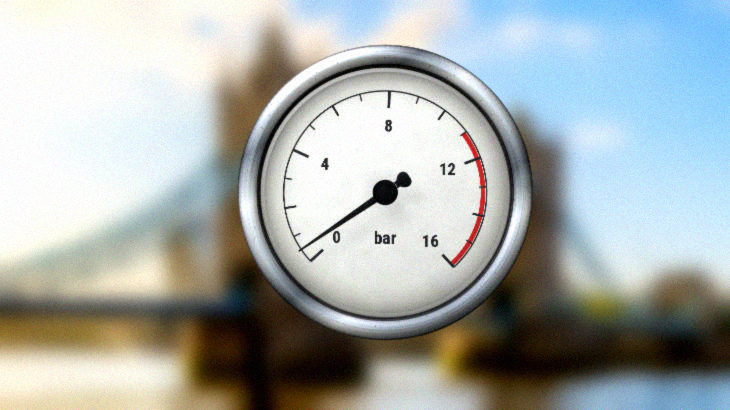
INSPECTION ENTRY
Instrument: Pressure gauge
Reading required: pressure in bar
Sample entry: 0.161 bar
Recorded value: 0.5 bar
